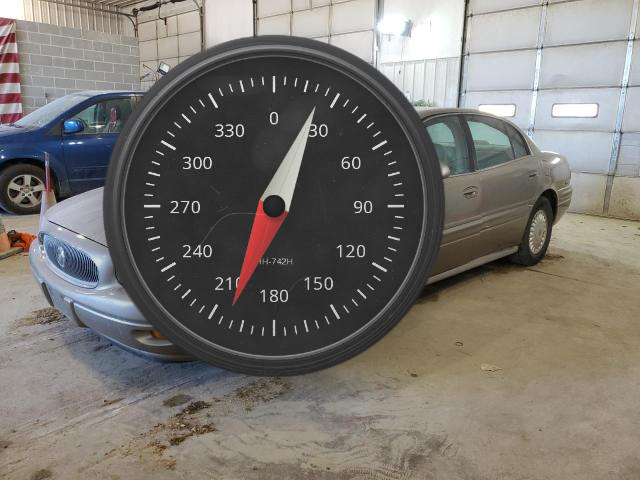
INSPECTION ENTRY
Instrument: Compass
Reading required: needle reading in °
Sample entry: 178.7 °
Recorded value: 202.5 °
